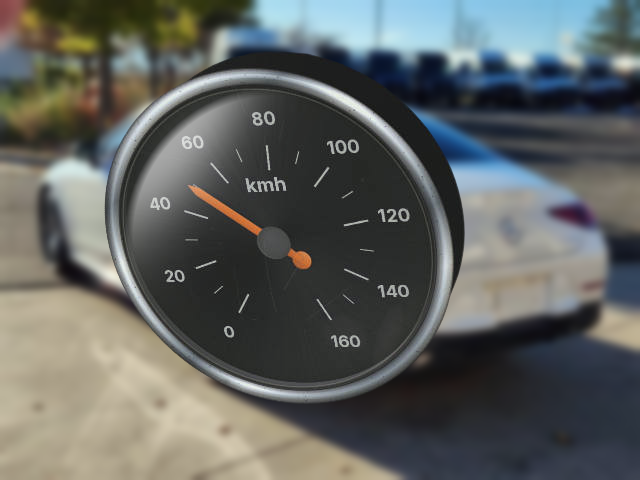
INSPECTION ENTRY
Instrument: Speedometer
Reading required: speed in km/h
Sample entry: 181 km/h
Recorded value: 50 km/h
